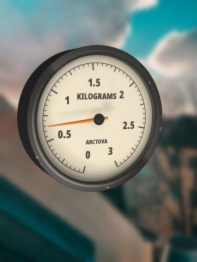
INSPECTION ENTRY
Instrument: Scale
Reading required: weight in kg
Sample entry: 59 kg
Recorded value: 0.65 kg
